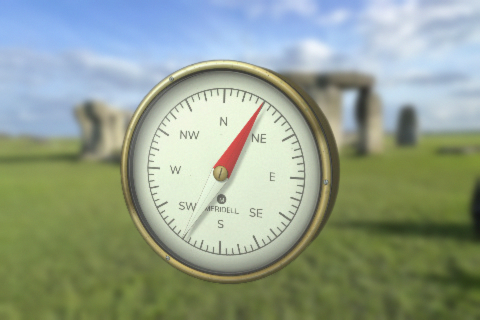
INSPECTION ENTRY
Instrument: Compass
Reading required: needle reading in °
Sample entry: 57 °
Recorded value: 30 °
